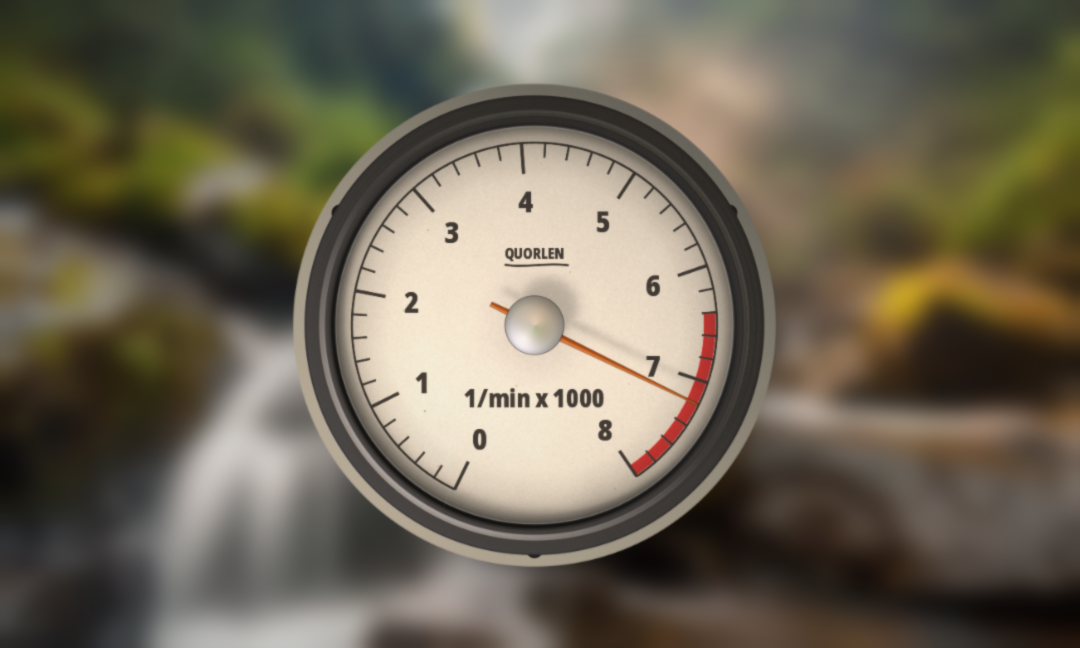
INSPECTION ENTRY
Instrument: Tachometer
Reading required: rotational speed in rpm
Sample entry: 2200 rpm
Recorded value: 7200 rpm
